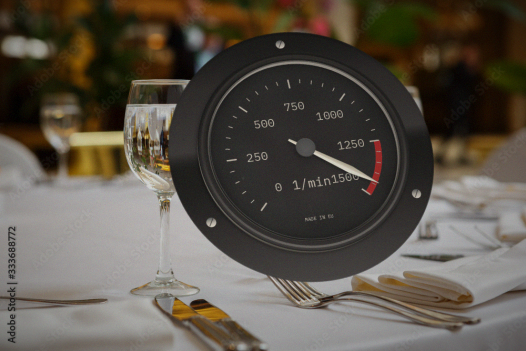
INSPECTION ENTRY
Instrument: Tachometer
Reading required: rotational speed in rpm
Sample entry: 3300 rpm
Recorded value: 1450 rpm
